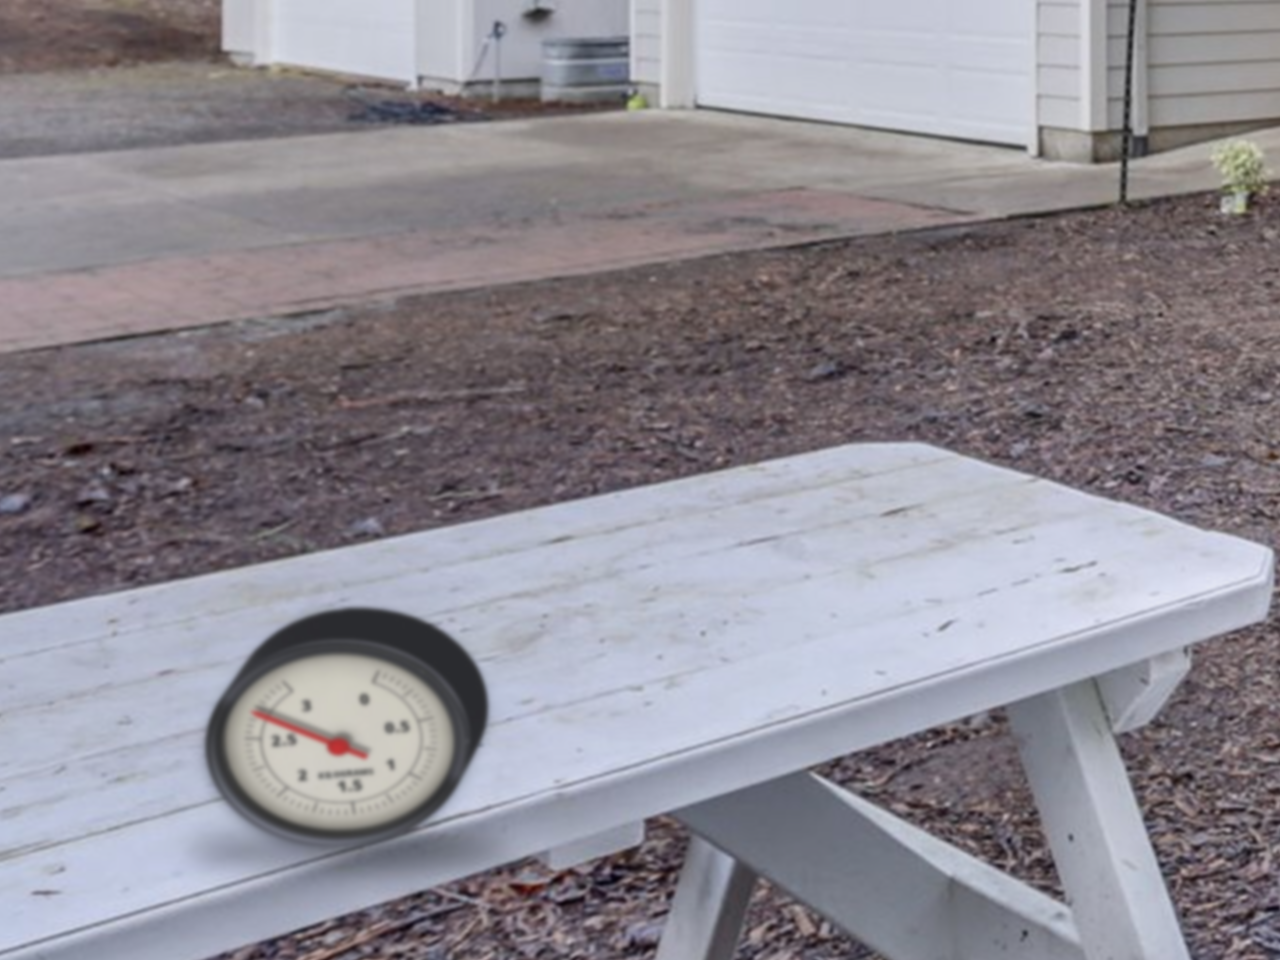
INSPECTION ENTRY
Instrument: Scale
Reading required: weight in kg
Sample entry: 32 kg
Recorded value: 2.75 kg
